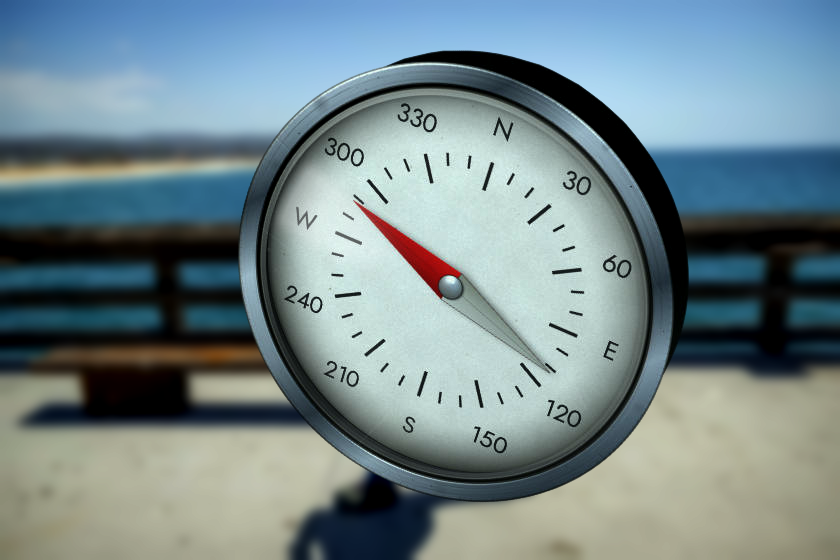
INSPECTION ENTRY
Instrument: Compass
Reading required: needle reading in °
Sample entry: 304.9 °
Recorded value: 290 °
